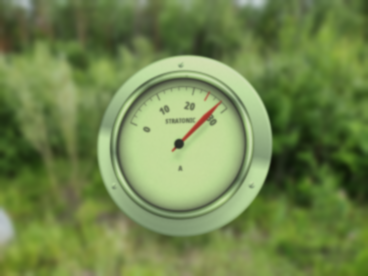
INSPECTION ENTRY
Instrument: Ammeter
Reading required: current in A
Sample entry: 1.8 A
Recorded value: 28 A
